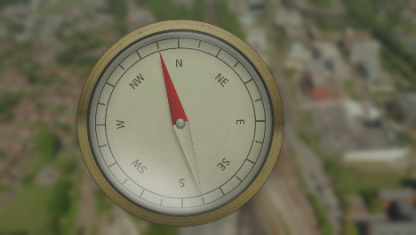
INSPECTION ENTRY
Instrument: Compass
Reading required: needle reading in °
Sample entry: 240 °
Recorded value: 345 °
